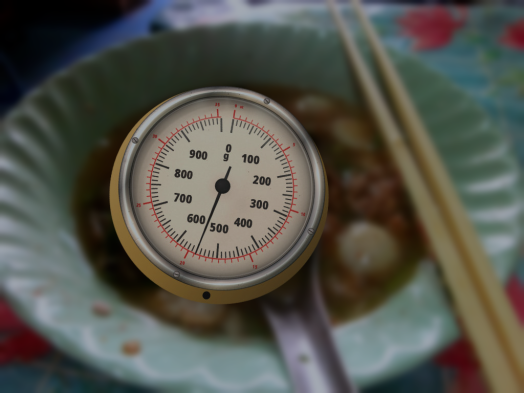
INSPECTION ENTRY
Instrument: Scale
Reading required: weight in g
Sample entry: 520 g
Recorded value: 550 g
